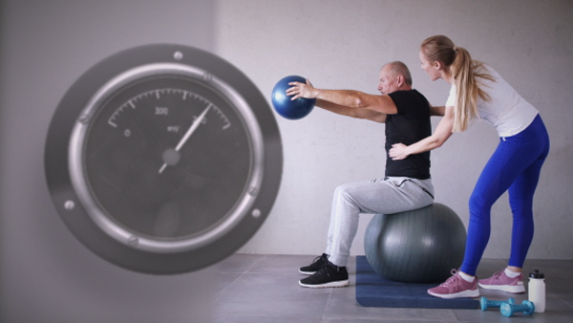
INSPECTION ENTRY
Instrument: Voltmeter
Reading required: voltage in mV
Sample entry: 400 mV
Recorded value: 200 mV
